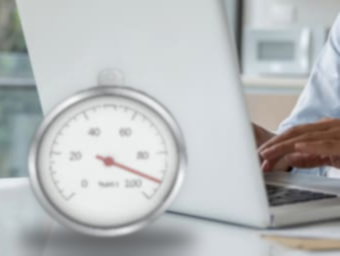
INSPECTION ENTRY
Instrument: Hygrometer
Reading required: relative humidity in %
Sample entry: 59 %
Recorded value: 92 %
